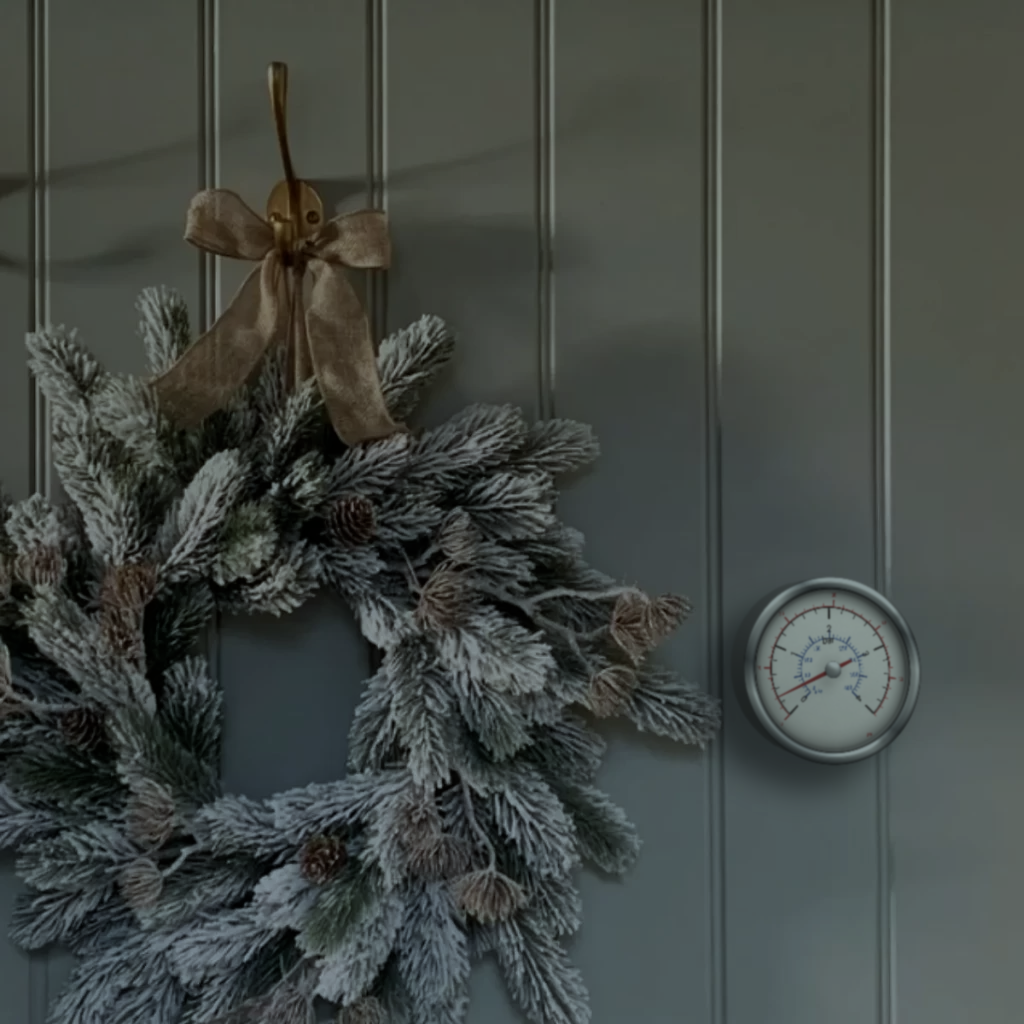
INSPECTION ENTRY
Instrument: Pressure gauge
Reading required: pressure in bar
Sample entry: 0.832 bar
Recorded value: 0.3 bar
